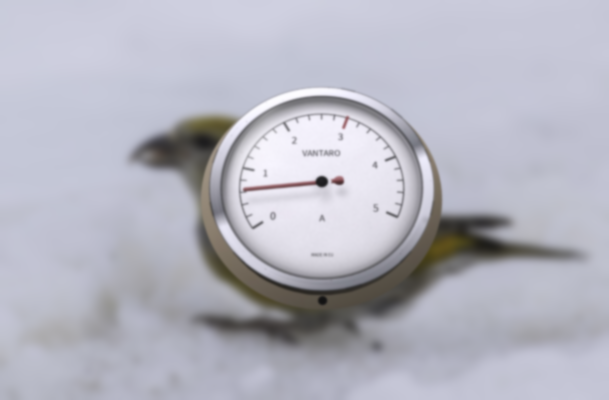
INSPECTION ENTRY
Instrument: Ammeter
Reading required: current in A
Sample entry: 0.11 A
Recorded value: 0.6 A
